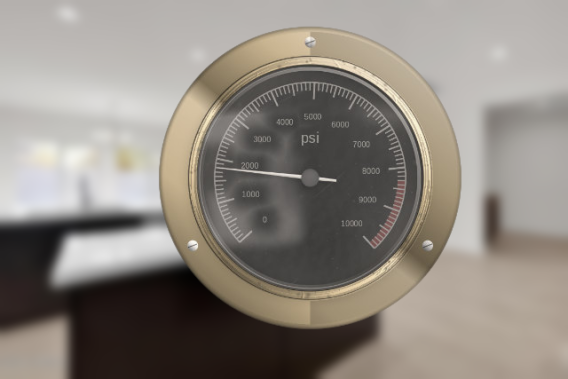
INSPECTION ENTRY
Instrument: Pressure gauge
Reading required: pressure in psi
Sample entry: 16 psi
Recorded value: 1800 psi
